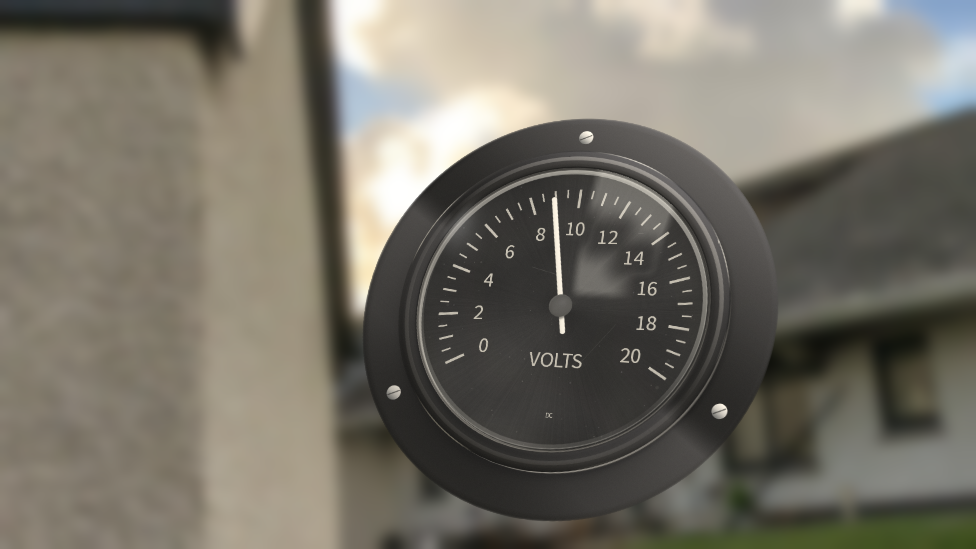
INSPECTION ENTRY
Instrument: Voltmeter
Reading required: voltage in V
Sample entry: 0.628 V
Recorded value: 9 V
